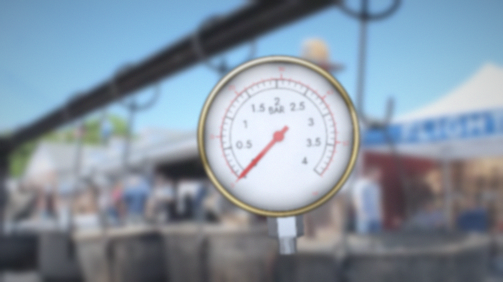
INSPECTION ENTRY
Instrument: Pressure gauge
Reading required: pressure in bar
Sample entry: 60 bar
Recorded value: 0 bar
